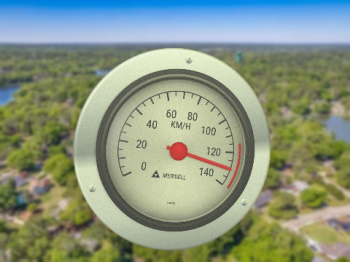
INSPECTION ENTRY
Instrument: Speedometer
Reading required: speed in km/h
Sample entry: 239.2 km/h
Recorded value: 130 km/h
